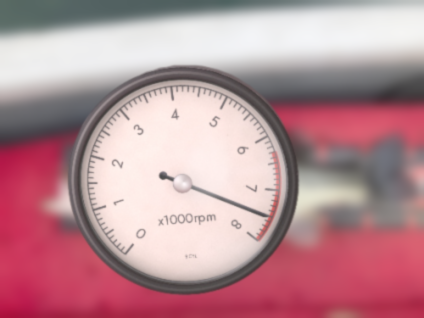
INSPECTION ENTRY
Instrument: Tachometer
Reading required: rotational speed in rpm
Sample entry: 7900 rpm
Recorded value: 7500 rpm
